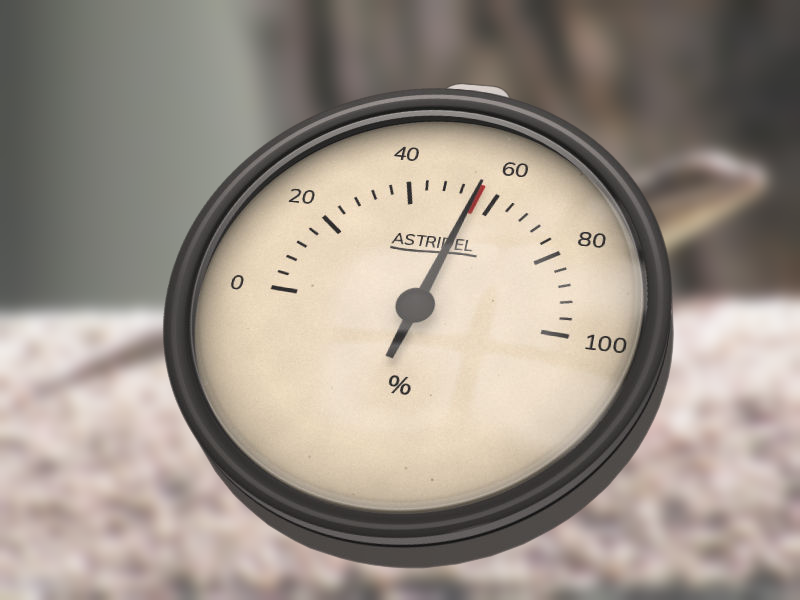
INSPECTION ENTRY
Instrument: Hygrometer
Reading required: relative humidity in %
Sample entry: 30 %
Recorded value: 56 %
